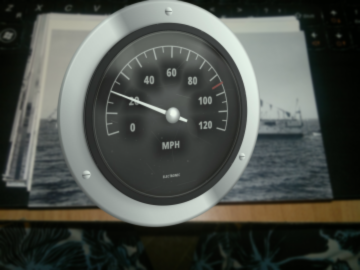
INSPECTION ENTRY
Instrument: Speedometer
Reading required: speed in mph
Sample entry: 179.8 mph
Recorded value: 20 mph
